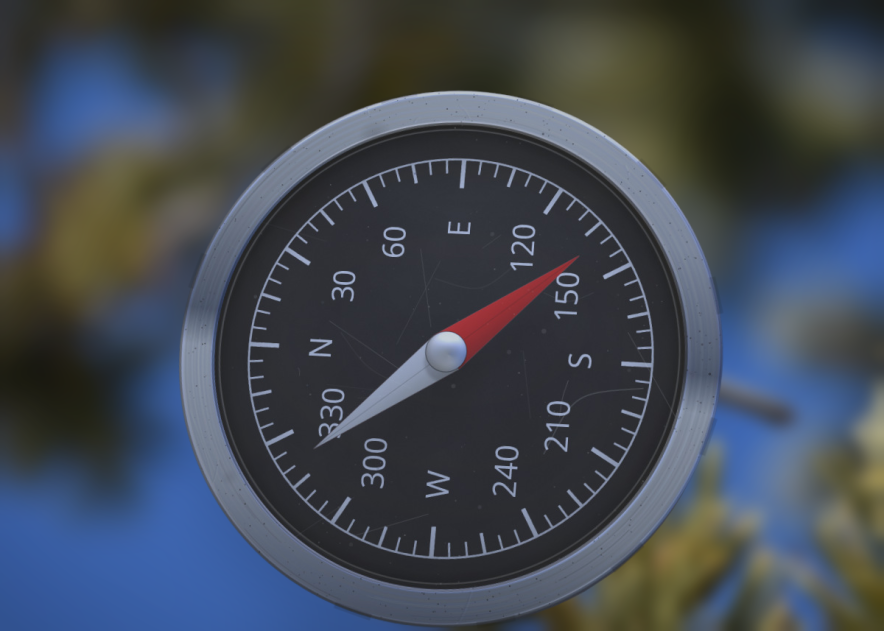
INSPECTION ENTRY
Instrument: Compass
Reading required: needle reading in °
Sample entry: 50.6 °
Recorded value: 140 °
